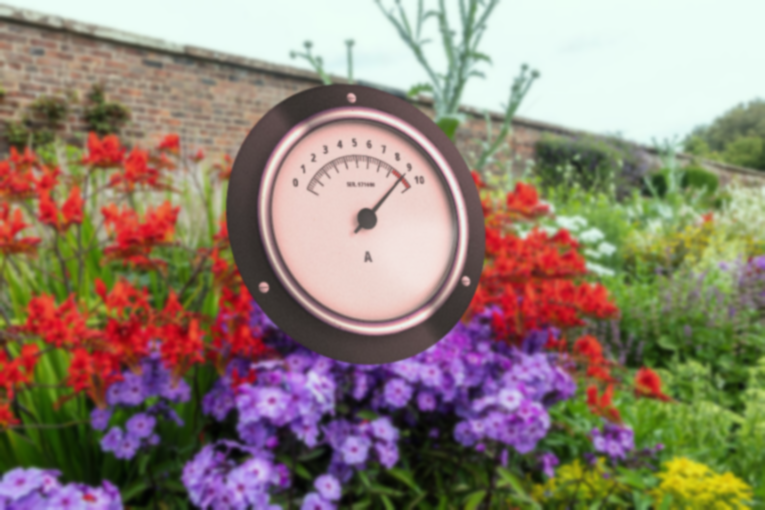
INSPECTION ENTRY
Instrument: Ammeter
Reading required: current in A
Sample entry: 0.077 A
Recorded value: 9 A
